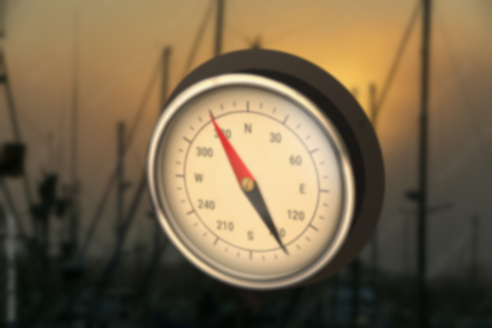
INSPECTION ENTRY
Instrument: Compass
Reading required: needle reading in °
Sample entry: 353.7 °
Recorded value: 330 °
